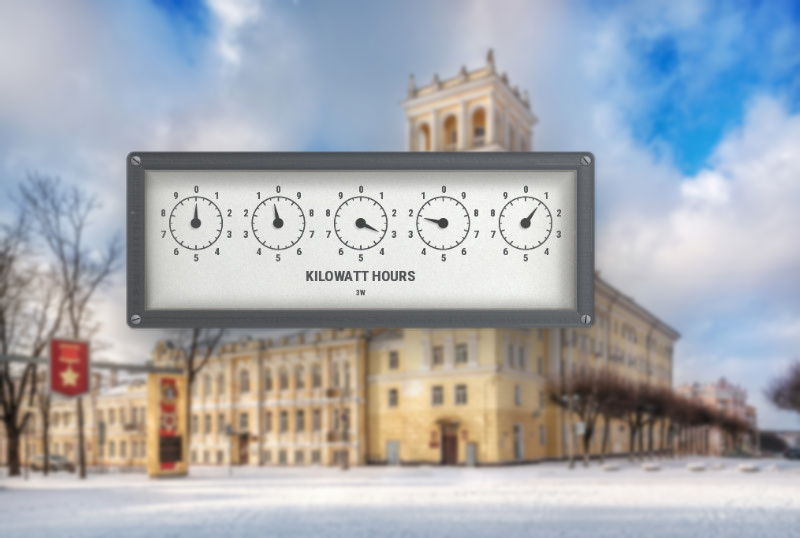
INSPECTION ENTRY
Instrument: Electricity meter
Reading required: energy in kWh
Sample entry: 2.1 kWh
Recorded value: 321 kWh
